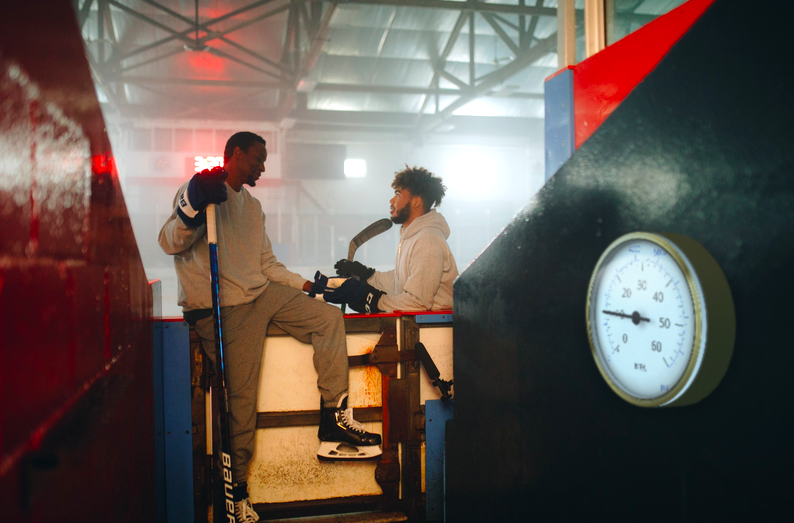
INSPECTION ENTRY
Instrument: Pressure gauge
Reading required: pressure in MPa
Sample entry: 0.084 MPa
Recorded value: 10 MPa
